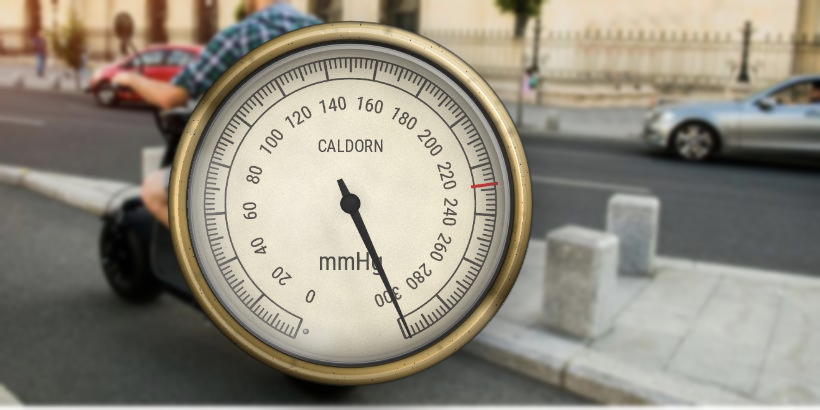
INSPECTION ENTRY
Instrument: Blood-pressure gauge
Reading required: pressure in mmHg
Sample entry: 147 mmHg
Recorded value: 298 mmHg
